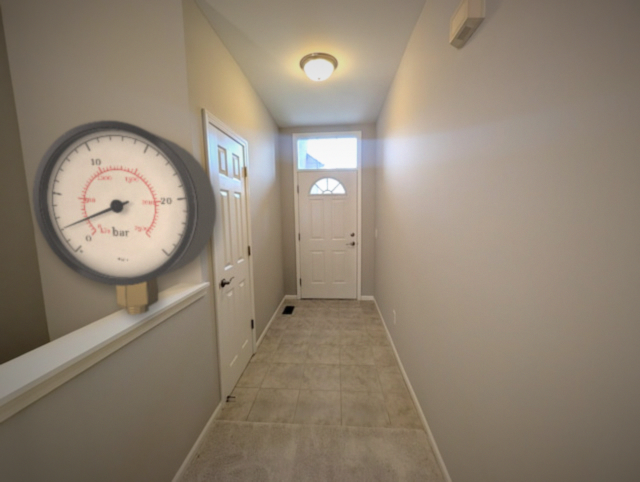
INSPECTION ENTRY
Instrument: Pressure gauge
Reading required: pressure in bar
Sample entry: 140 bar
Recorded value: 2 bar
